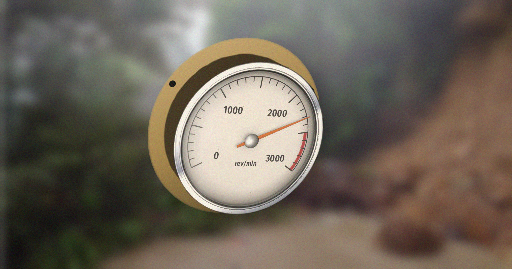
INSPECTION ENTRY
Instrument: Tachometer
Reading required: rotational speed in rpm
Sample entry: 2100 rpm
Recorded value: 2300 rpm
